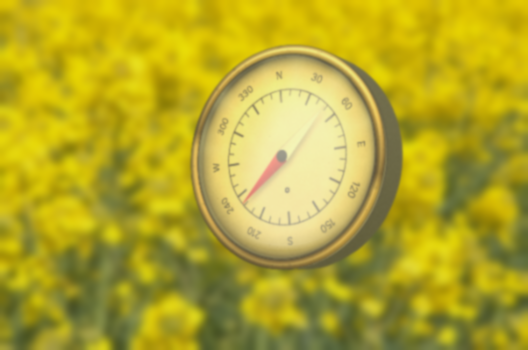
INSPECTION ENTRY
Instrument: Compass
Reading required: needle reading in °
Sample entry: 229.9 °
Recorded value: 230 °
